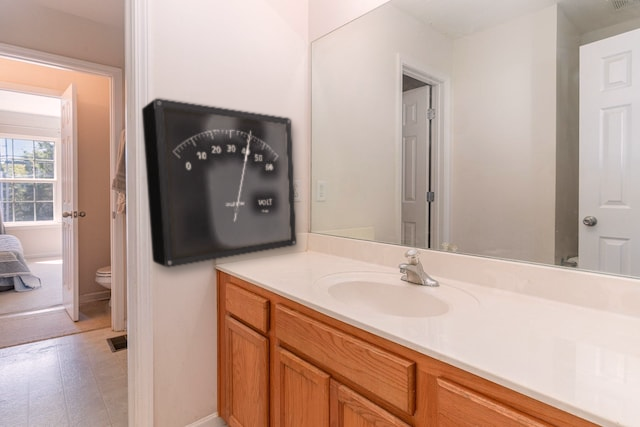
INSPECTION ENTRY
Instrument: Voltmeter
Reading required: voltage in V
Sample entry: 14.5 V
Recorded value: 40 V
